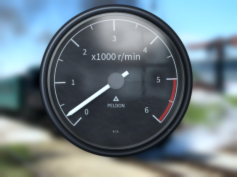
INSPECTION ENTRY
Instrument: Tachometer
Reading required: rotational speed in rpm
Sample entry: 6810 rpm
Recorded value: 250 rpm
